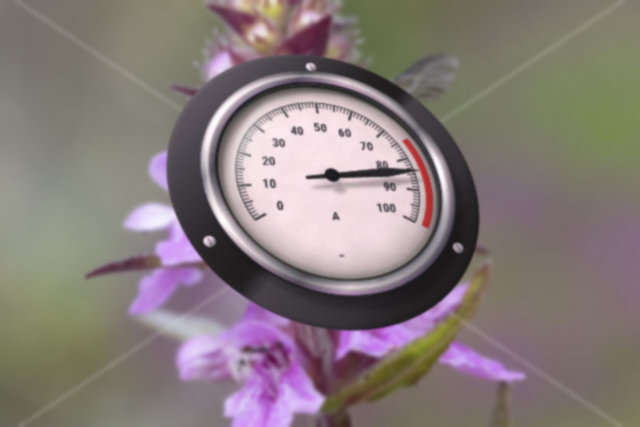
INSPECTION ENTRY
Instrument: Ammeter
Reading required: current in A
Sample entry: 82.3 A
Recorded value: 85 A
